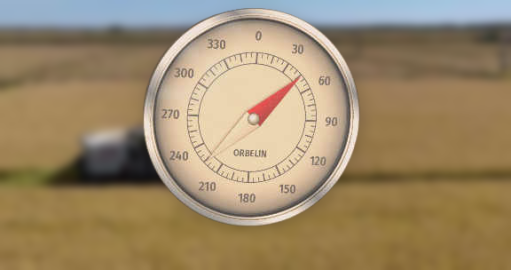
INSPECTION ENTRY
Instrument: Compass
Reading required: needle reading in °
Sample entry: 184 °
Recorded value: 45 °
